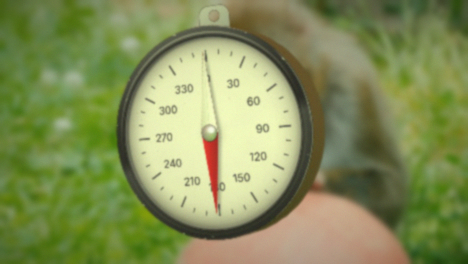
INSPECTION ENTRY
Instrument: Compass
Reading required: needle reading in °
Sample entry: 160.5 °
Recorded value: 180 °
